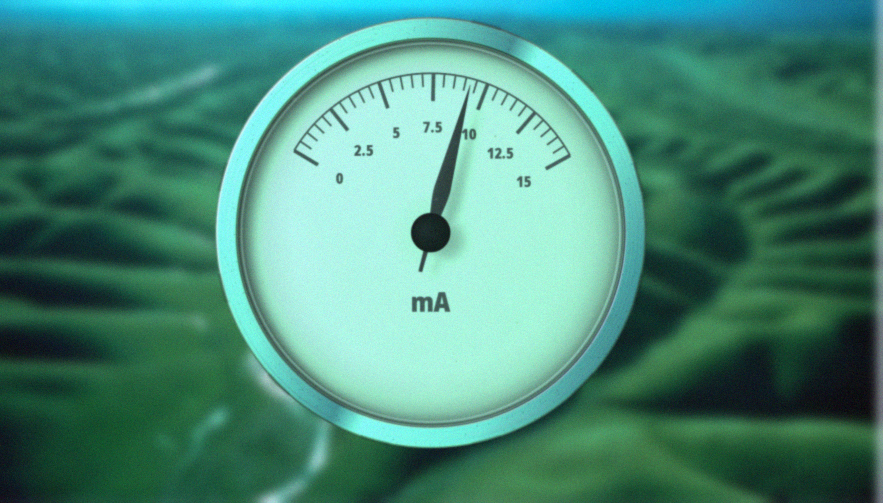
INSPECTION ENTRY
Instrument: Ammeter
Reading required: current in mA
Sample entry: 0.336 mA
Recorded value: 9.25 mA
